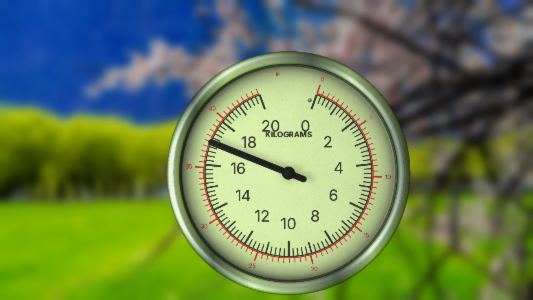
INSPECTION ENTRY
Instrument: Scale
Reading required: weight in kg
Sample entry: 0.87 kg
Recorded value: 17 kg
